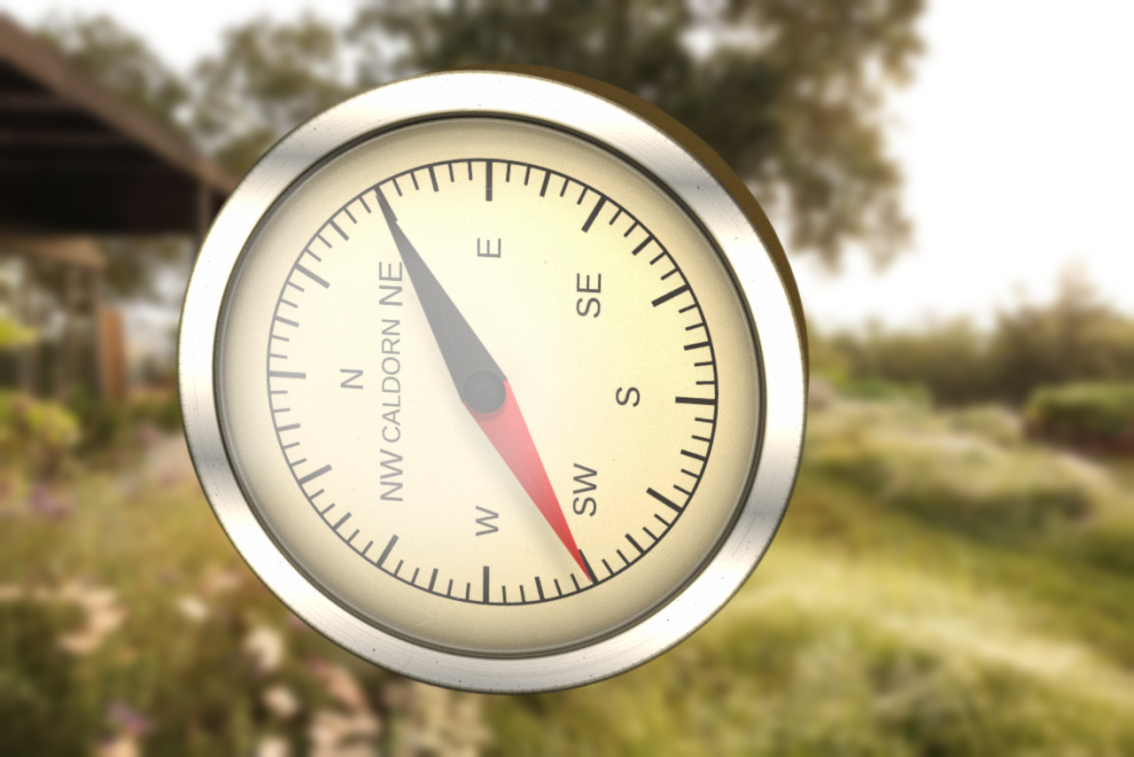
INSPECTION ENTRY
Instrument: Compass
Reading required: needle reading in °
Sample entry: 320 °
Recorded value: 240 °
